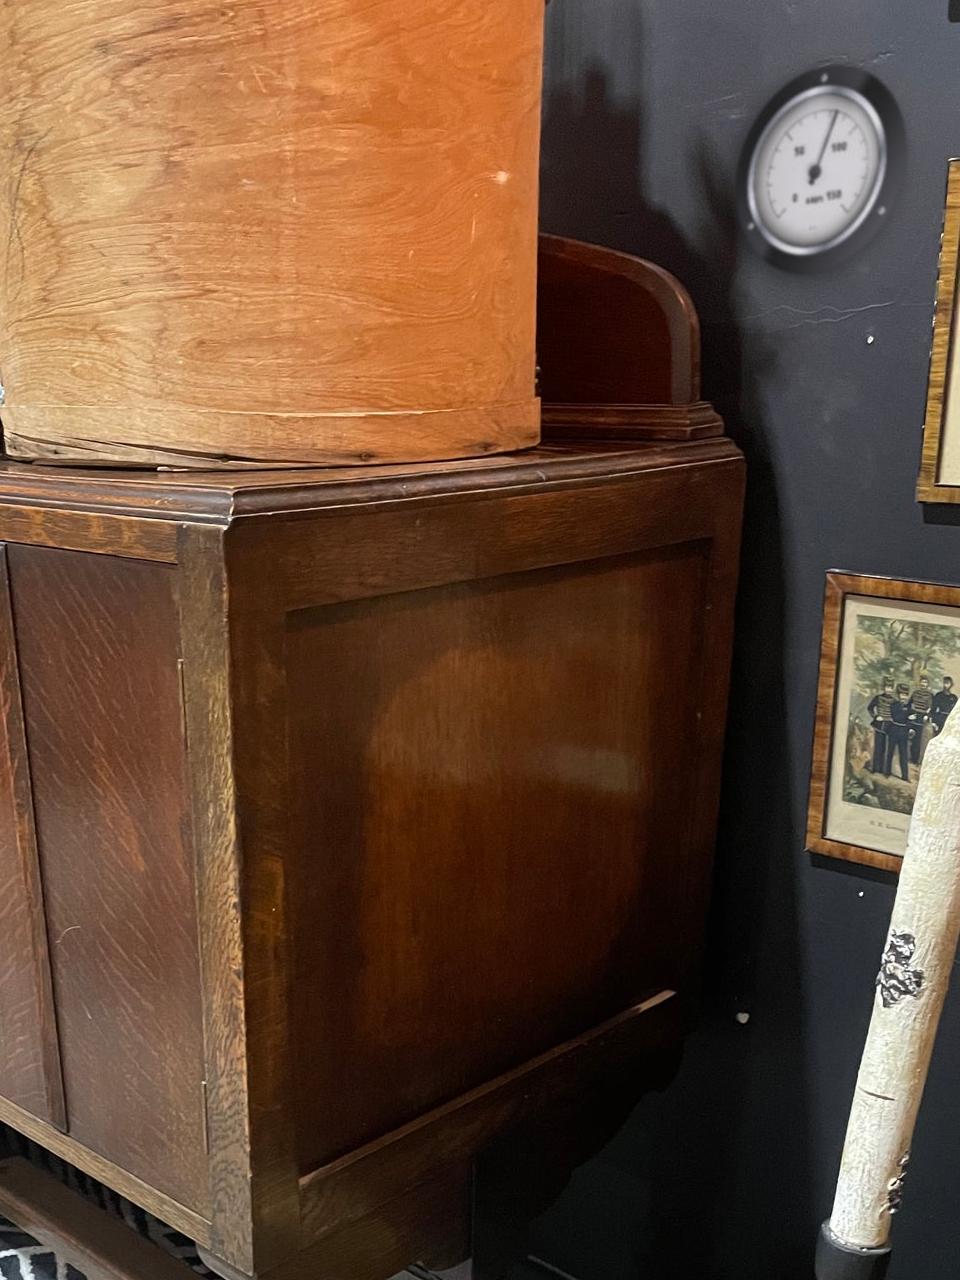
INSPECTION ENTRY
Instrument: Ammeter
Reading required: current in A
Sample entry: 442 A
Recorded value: 85 A
